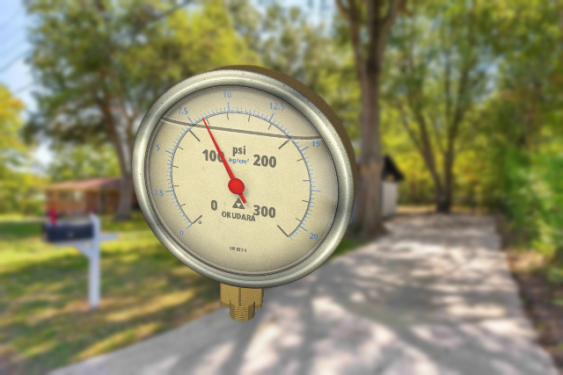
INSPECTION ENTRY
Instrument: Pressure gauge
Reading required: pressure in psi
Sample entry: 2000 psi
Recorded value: 120 psi
